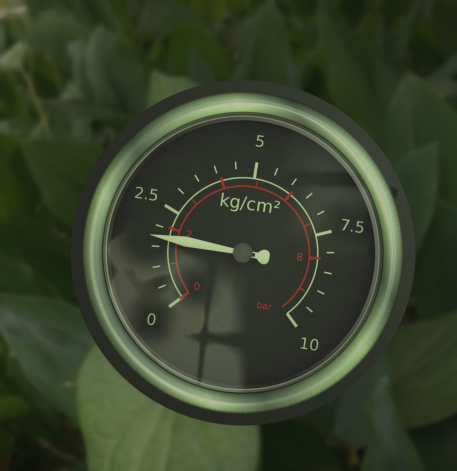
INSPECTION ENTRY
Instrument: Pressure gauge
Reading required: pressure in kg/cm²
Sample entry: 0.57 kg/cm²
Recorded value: 1.75 kg/cm²
